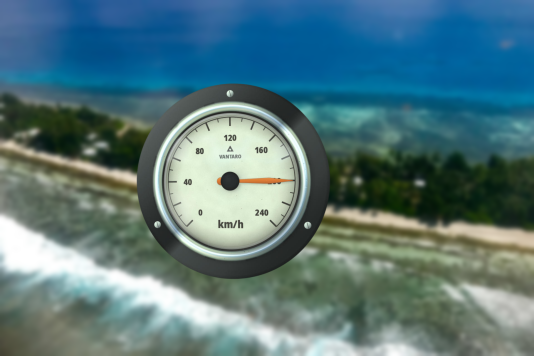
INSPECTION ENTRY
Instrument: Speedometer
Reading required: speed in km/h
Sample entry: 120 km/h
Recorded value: 200 km/h
